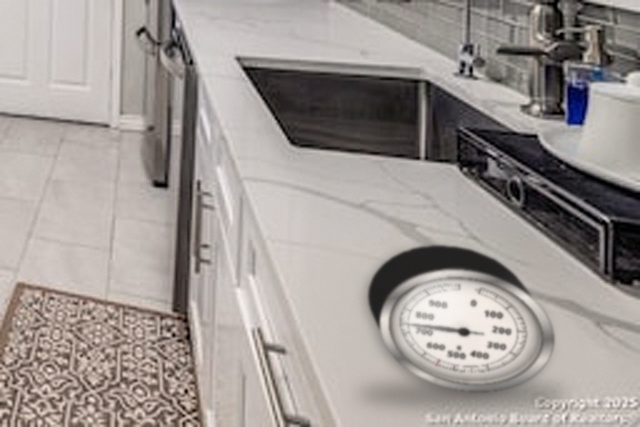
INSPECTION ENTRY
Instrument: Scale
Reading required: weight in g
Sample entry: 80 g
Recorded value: 750 g
